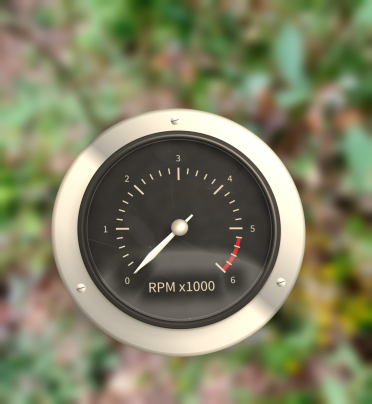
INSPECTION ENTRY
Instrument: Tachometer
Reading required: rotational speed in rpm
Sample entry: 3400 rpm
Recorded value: 0 rpm
